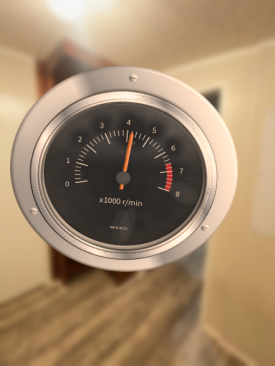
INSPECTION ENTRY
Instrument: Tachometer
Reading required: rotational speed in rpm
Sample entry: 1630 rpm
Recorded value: 4200 rpm
